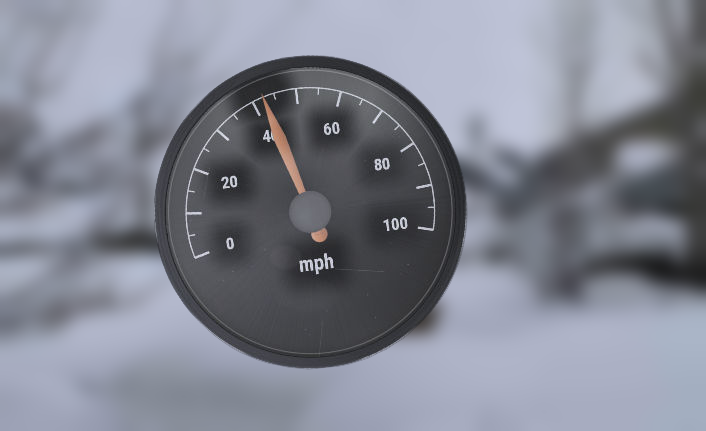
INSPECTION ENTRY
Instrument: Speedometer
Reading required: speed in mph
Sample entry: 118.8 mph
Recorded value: 42.5 mph
